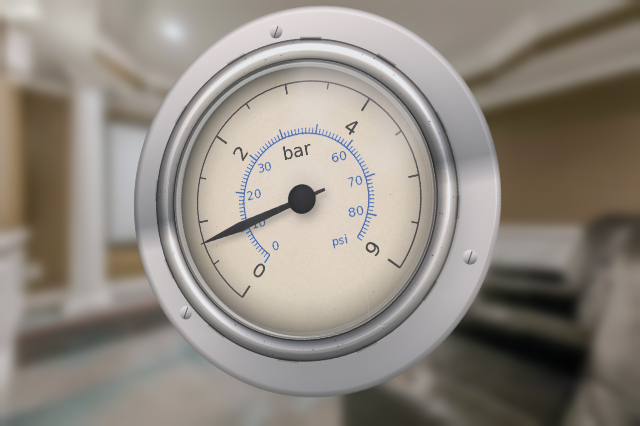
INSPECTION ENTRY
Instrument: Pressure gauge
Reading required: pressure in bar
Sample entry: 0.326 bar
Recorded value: 0.75 bar
